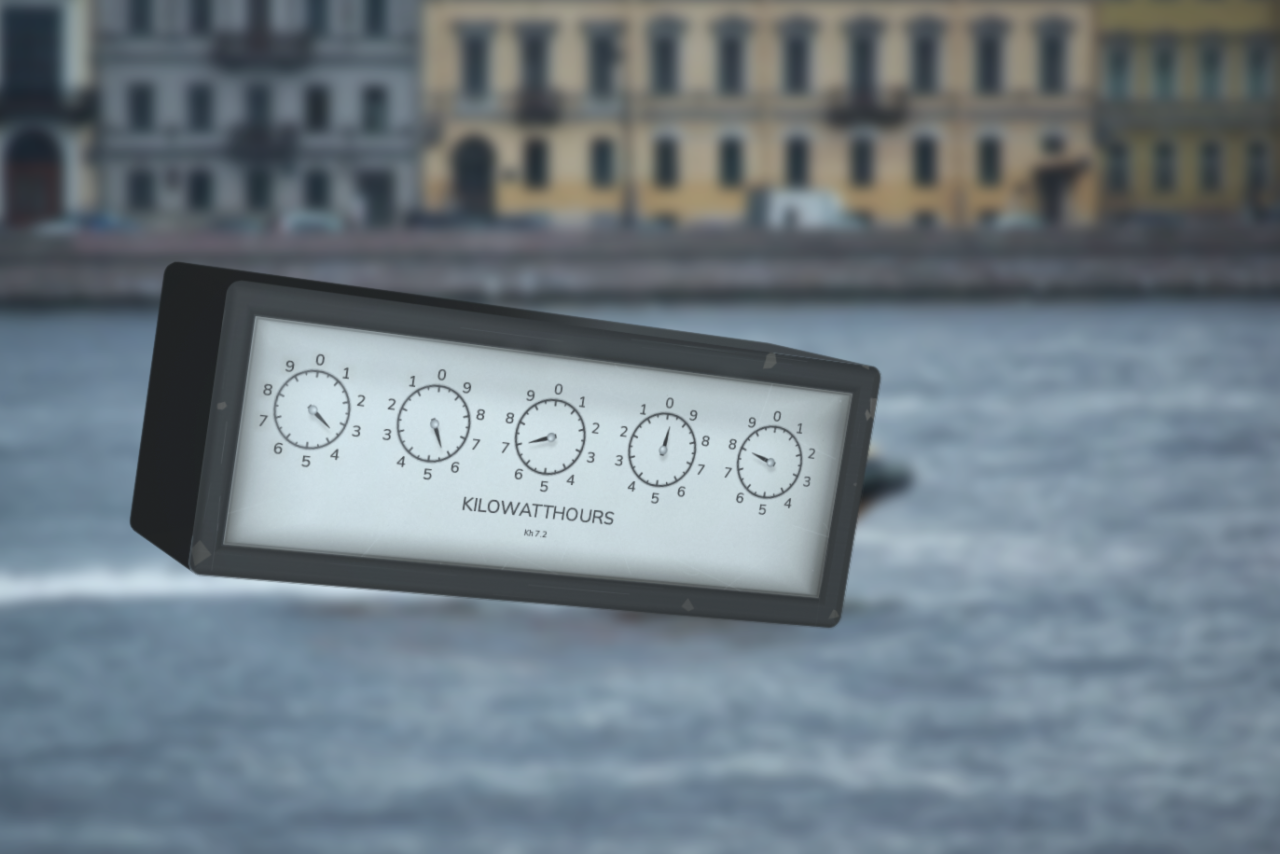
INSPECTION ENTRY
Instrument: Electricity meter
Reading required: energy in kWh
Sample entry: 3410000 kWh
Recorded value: 35698 kWh
